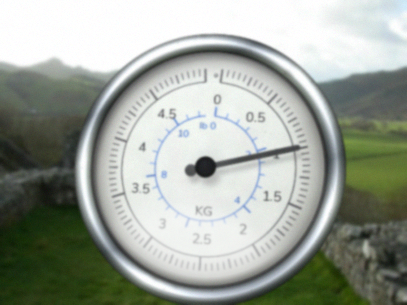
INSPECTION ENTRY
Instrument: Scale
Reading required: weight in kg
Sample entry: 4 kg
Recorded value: 1 kg
